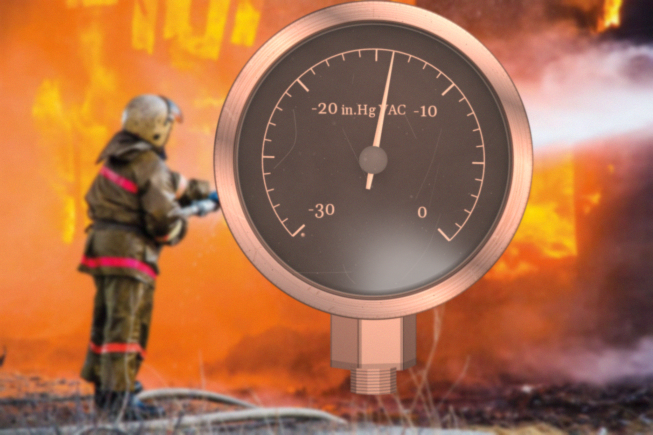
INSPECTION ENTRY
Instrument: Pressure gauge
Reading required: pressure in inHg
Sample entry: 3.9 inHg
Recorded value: -14 inHg
